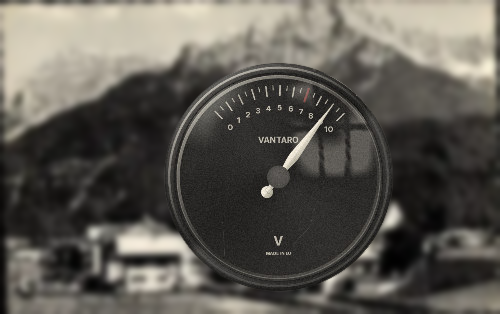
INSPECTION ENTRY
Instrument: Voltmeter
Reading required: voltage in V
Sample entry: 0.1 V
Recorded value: 9 V
